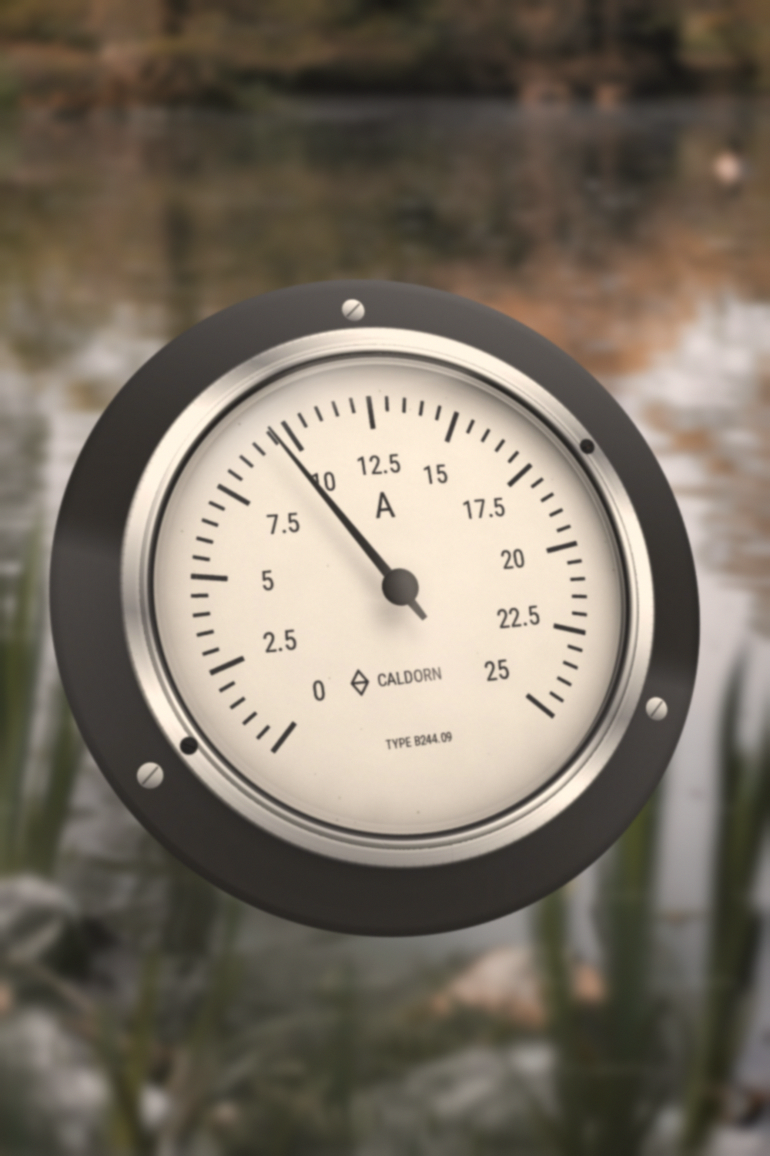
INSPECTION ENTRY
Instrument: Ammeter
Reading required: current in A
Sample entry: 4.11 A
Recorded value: 9.5 A
